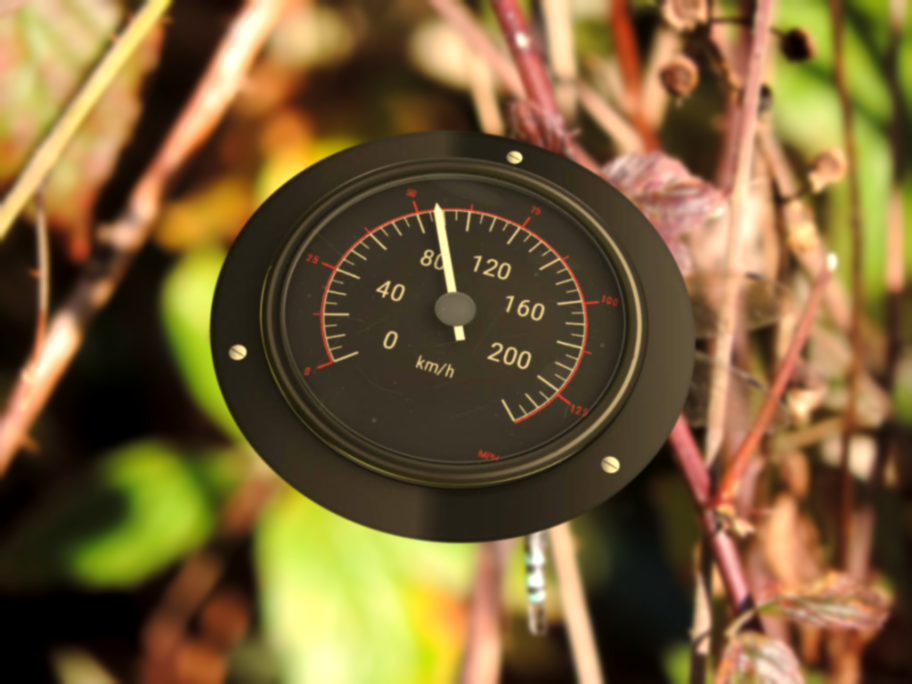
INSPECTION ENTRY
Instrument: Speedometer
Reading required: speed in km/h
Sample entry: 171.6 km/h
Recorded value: 87.5 km/h
